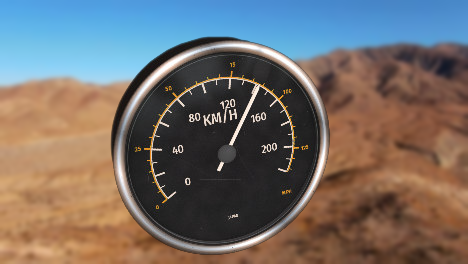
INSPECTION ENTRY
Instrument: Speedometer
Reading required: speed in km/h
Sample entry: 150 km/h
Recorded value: 140 km/h
